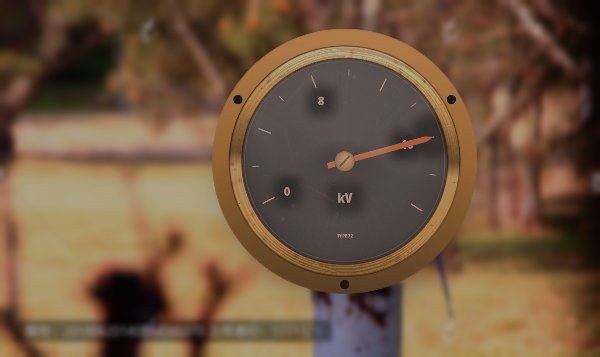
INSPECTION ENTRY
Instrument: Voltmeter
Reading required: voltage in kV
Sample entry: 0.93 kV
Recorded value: 16 kV
